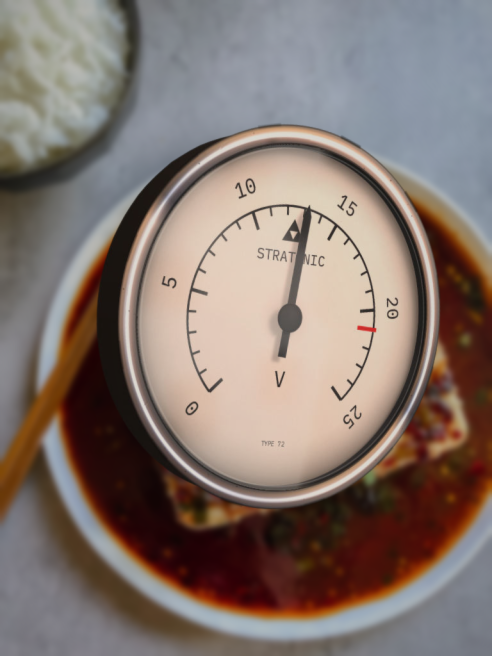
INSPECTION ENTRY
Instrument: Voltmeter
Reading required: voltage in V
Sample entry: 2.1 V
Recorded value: 13 V
